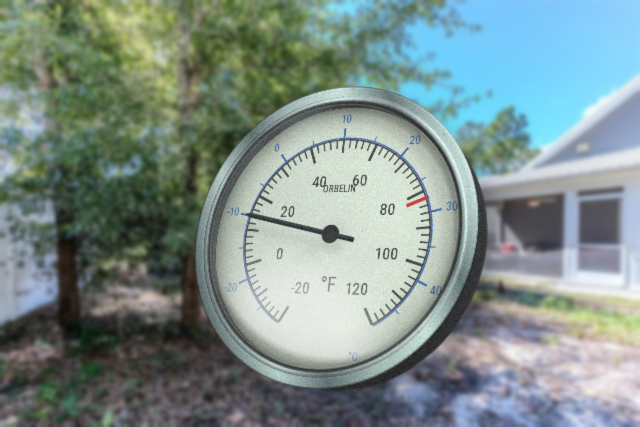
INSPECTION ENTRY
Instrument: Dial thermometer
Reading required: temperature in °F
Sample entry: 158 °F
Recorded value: 14 °F
